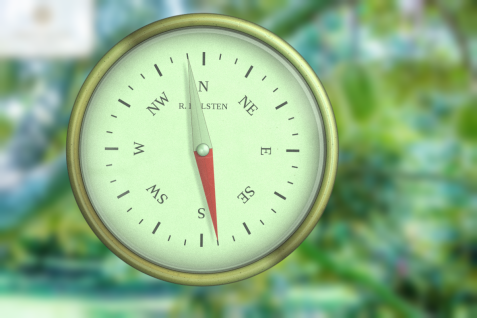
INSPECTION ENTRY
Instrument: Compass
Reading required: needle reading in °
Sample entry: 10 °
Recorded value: 170 °
